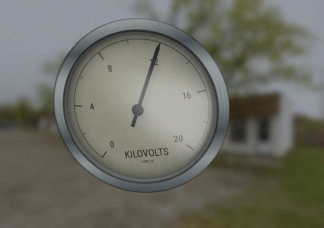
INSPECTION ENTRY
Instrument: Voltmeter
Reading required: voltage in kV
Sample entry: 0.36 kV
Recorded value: 12 kV
